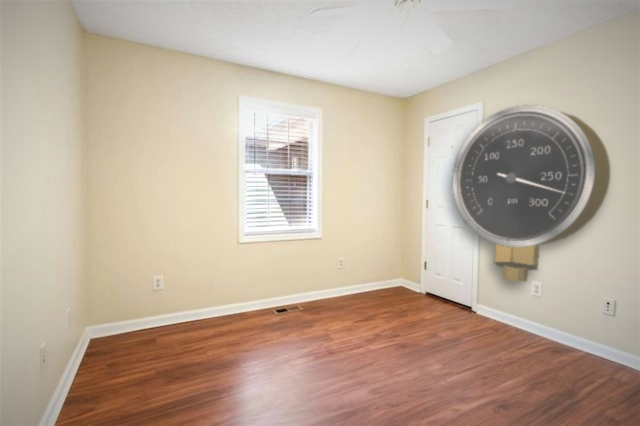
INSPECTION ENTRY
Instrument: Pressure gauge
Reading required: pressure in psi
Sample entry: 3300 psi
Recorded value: 270 psi
